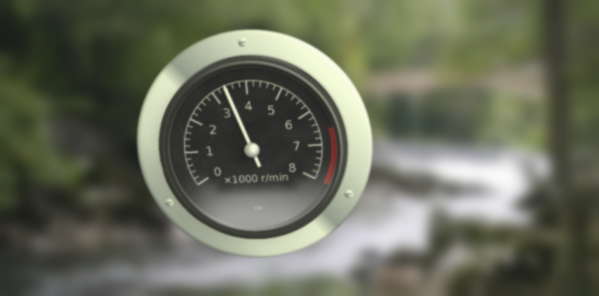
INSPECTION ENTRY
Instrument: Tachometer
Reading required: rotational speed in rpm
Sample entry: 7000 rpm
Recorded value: 3400 rpm
